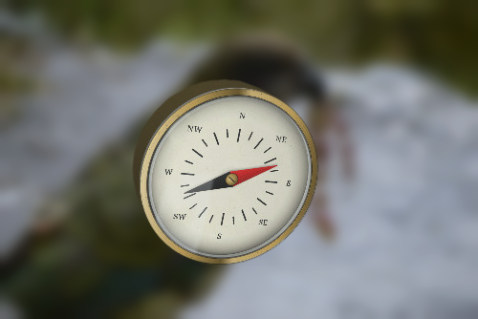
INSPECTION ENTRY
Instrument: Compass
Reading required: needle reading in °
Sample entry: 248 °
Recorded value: 67.5 °
